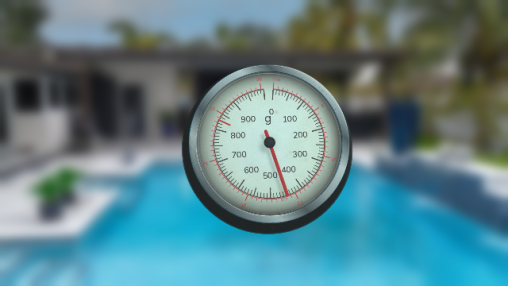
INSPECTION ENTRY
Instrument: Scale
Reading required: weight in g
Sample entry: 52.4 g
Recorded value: 450 g
